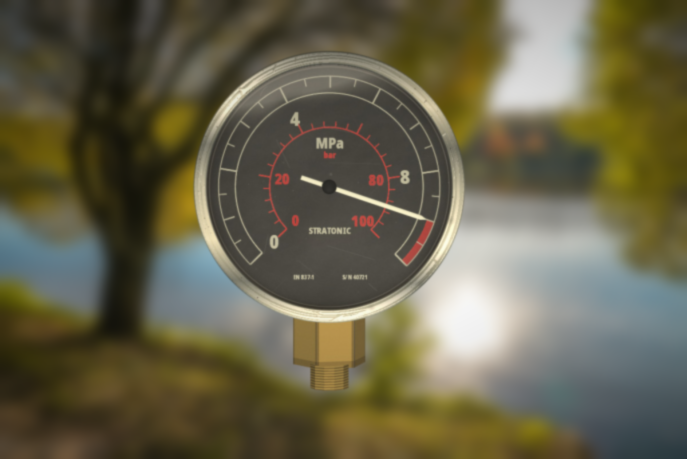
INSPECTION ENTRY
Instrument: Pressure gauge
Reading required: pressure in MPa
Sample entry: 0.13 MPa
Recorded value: 9 MPa
